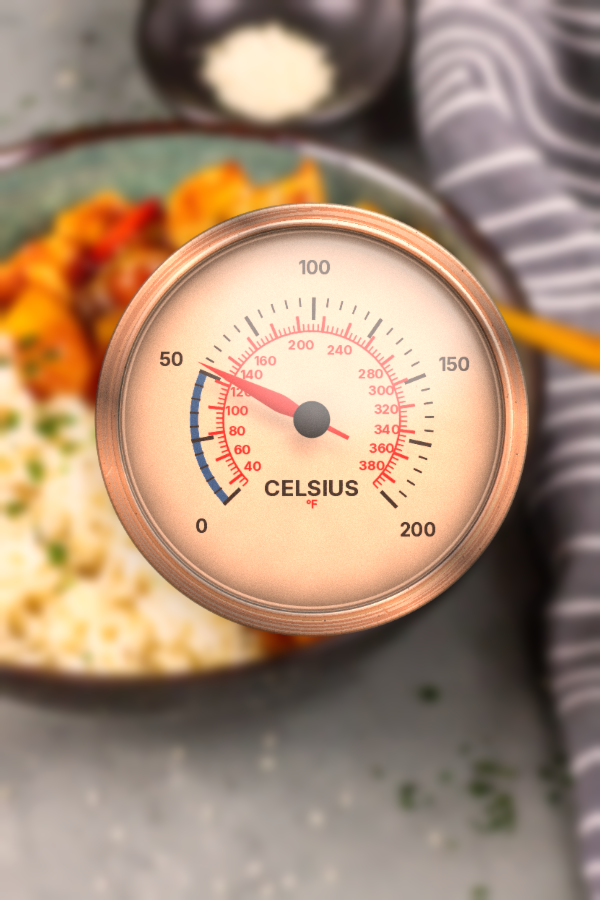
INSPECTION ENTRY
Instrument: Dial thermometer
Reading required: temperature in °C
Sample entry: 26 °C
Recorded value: 52.5 °C
